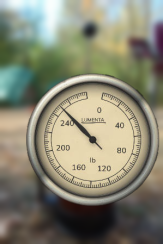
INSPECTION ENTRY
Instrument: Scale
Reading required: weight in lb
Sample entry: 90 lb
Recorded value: 250 lb
